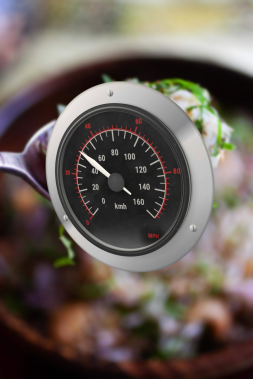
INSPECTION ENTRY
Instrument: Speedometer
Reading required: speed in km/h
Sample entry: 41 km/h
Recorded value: 50 km/h
